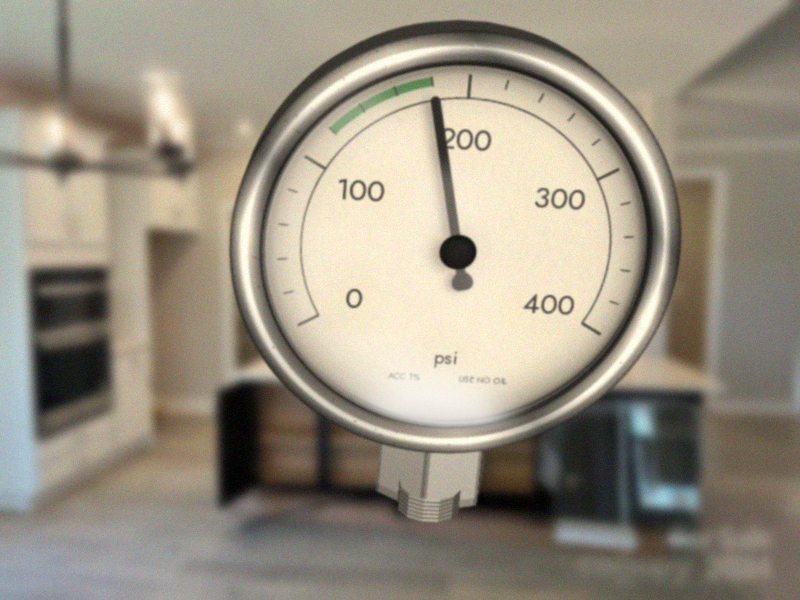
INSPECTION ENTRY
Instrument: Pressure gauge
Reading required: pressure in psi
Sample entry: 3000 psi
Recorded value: 180 psi
